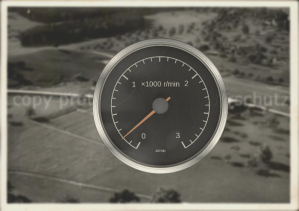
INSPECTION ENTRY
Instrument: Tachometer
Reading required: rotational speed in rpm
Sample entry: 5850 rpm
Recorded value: 200 rpm
